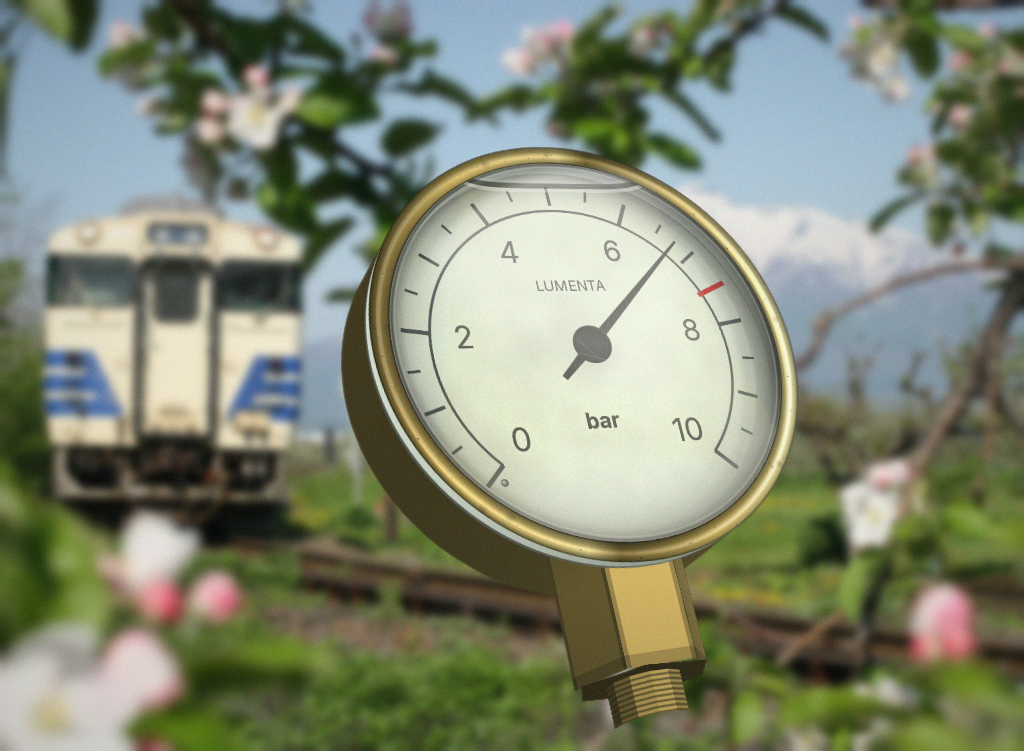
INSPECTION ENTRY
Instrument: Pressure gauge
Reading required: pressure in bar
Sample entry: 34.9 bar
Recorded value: 6.75 bar
